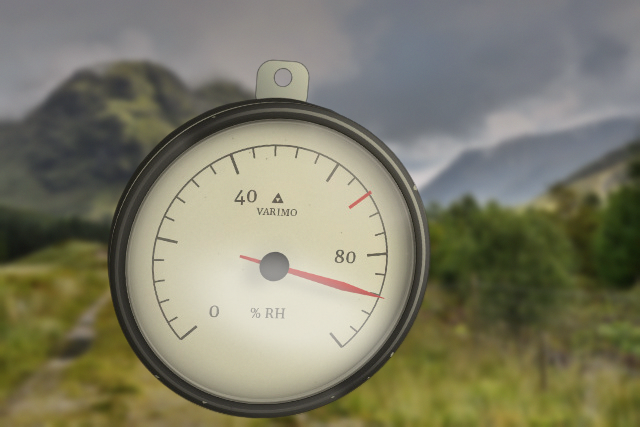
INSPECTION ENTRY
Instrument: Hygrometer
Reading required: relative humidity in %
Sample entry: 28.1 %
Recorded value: 88 %
